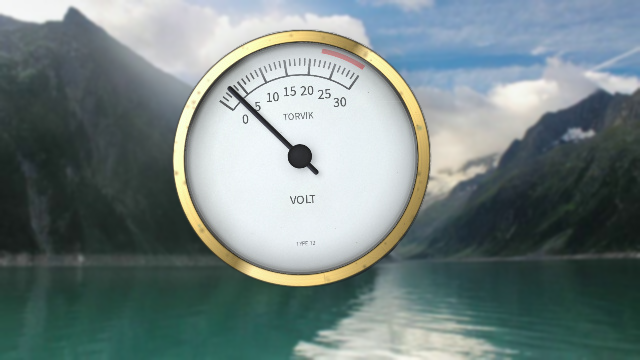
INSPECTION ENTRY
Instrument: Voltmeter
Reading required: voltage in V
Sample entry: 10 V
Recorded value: 3 V
